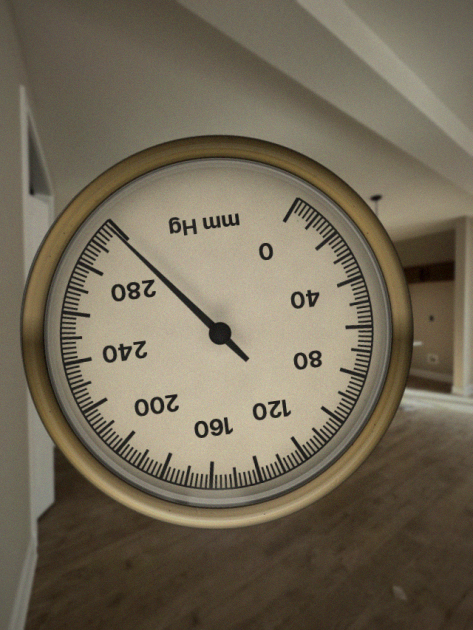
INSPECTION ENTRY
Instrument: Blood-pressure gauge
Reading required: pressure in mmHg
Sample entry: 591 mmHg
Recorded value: 298 mmHg
